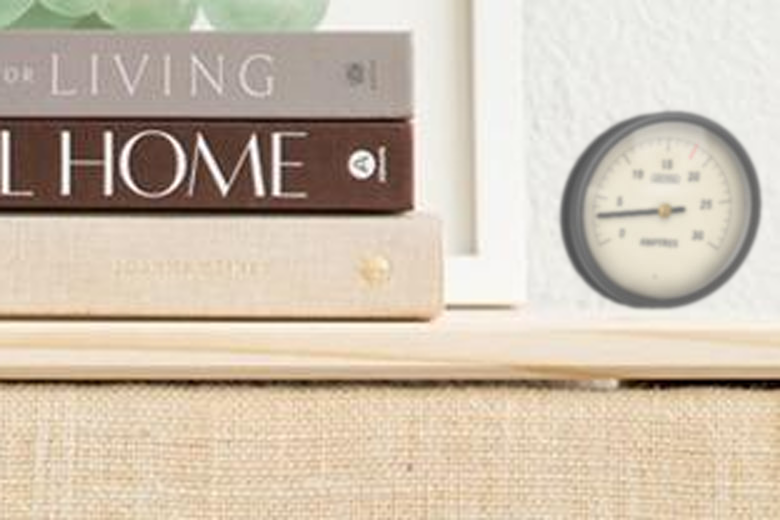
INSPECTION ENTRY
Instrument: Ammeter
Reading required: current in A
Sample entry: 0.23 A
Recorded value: 3 A
